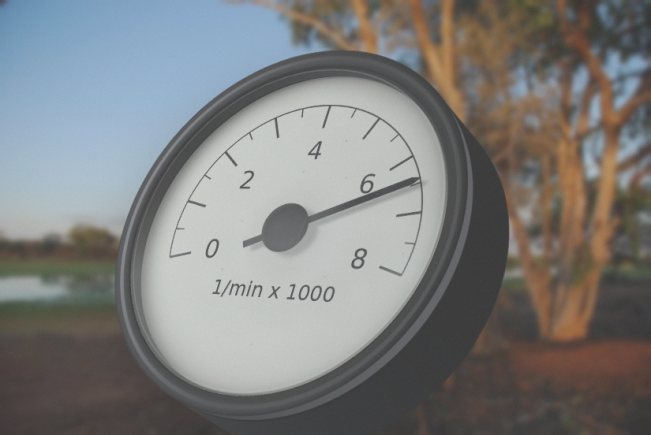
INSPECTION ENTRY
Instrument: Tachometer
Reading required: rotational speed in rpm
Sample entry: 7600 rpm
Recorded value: 6500 rpm
